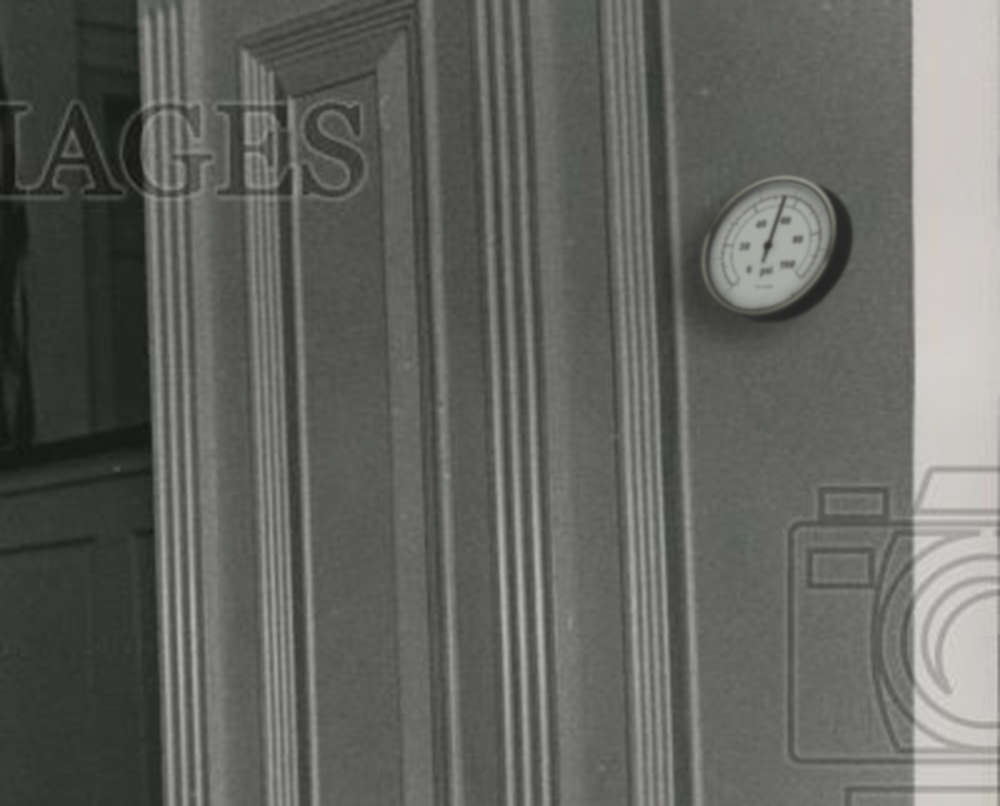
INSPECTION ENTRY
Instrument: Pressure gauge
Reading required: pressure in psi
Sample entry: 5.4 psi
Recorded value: 55 psi
